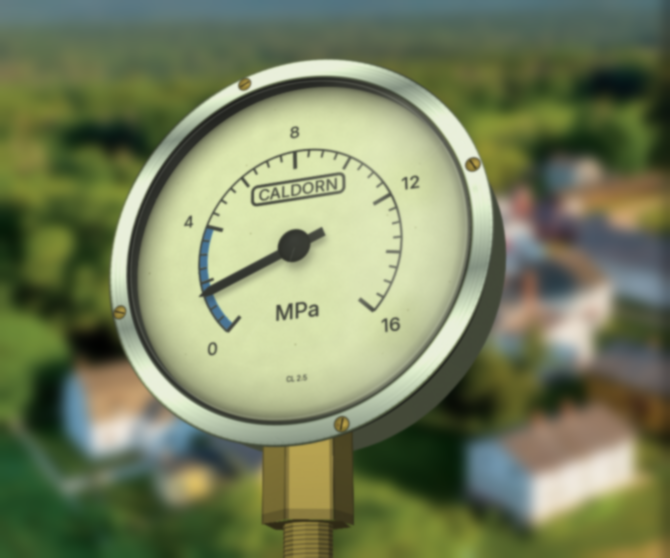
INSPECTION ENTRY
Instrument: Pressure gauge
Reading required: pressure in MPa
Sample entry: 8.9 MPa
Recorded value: 1.5 MPa
